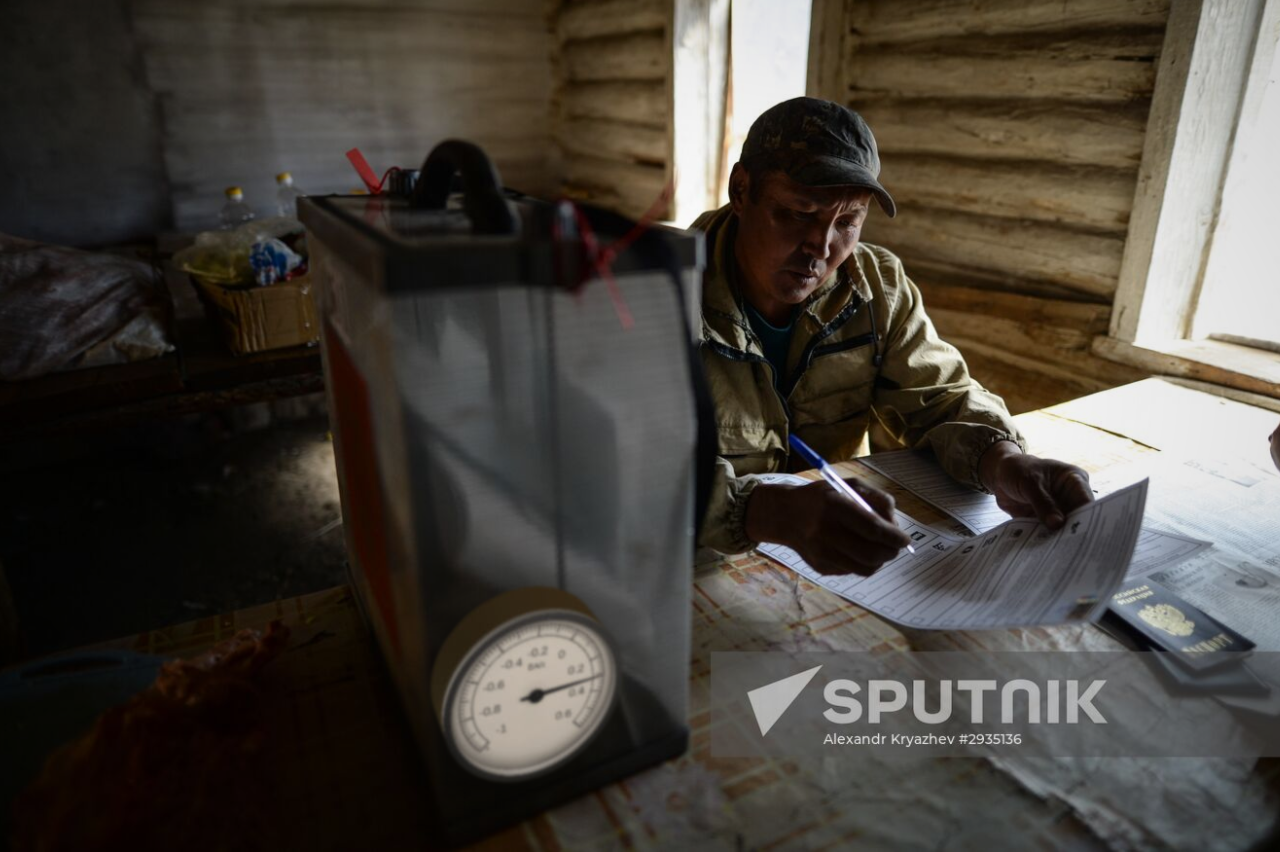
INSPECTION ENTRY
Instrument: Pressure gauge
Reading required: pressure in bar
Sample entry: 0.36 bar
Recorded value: 0.3 bar
